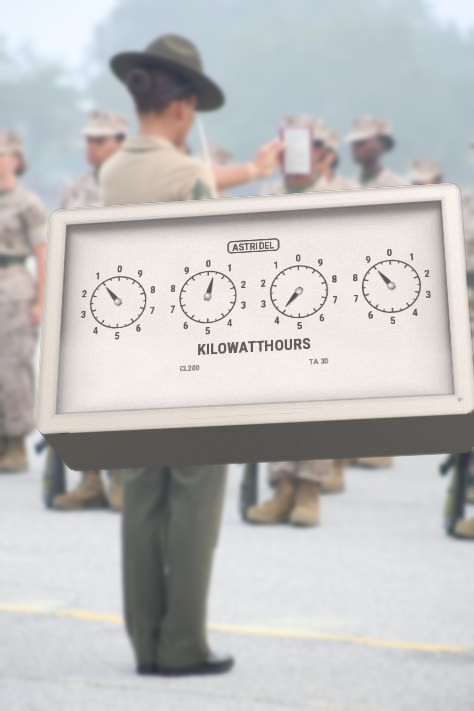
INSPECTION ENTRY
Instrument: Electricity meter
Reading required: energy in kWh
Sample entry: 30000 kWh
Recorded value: 1039 kWh
